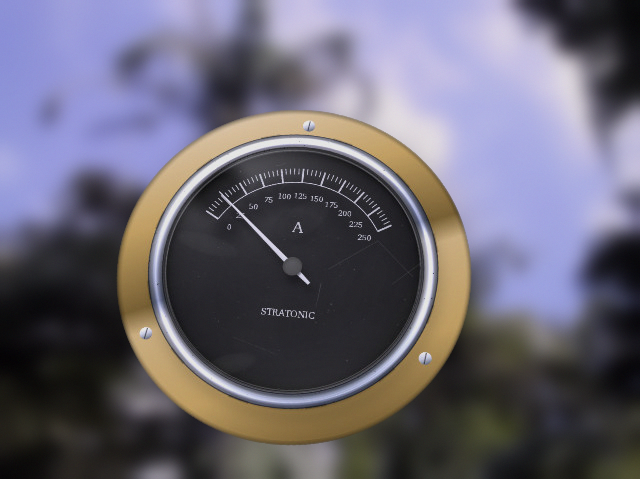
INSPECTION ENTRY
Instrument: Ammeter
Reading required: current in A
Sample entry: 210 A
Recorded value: 25 A
